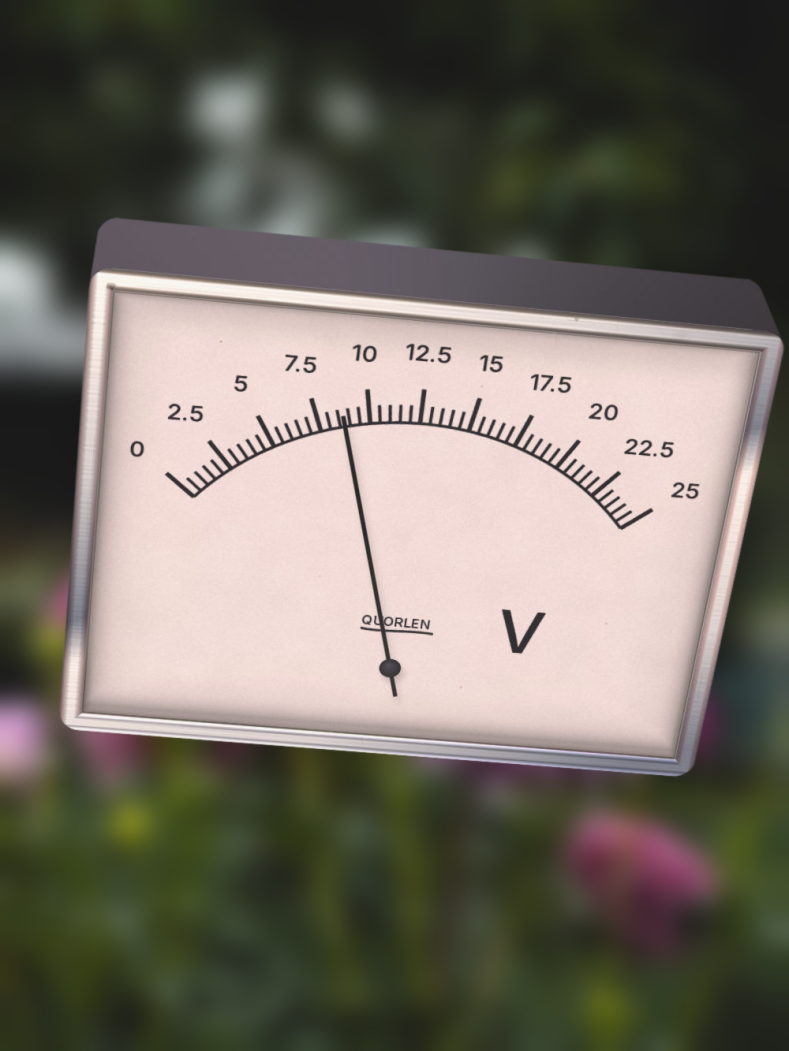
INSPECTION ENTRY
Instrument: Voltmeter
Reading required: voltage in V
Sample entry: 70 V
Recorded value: 8.75 V
